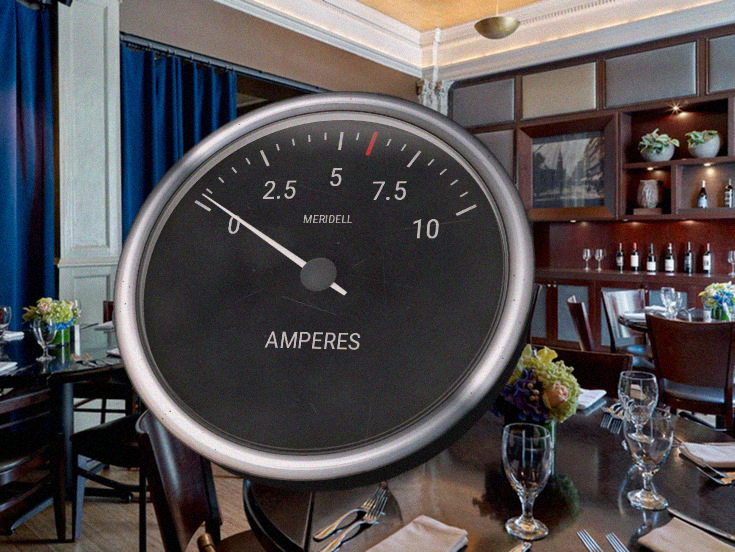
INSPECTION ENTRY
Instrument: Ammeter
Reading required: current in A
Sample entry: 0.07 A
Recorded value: 0.25 A
